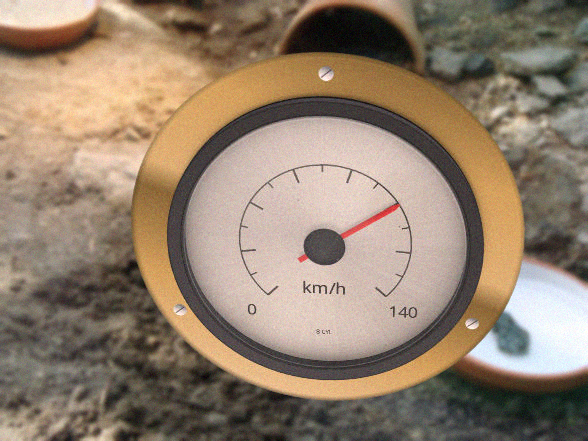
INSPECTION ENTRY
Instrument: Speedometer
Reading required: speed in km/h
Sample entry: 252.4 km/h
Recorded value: 100 km/h
